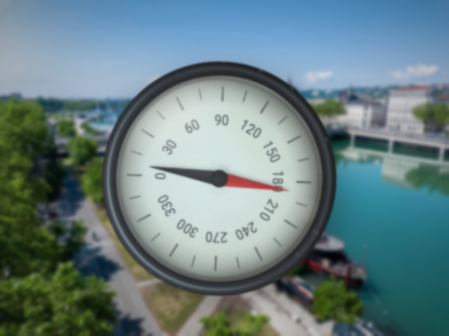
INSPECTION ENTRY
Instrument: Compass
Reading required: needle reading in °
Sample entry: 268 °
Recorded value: 187.5 °
